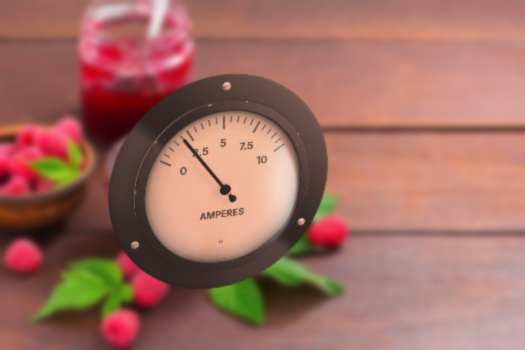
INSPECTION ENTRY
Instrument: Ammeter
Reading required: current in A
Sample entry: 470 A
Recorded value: 2 A
